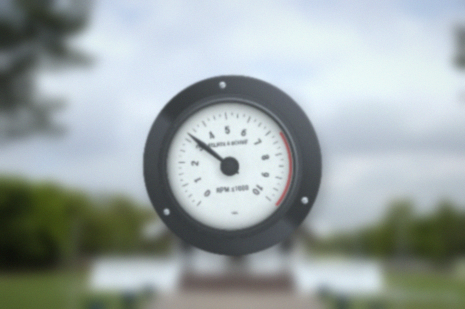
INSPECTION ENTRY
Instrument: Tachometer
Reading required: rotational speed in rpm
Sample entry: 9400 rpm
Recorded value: 3250 rpm
